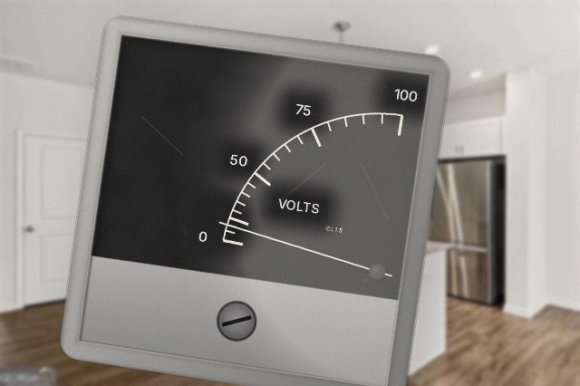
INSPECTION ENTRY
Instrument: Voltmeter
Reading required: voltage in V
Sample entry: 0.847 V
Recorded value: 20 V
